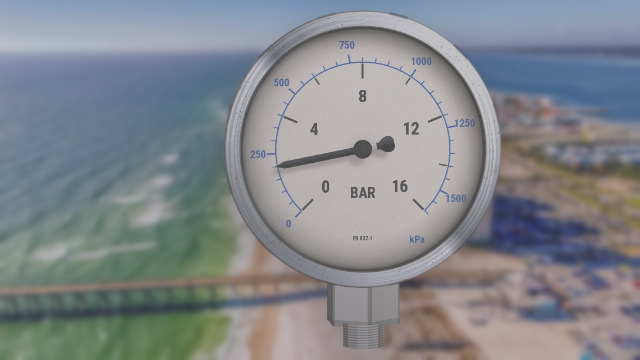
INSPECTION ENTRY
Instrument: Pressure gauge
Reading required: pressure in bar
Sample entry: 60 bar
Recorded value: 2 bar
